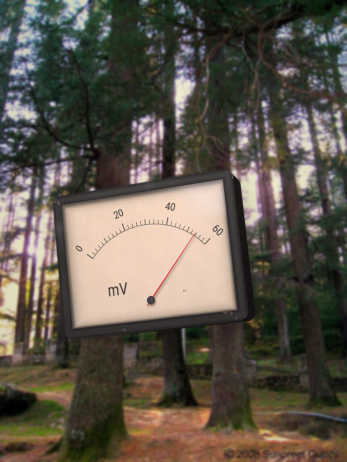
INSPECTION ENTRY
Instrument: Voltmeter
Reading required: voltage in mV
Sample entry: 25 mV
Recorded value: 54 mV
